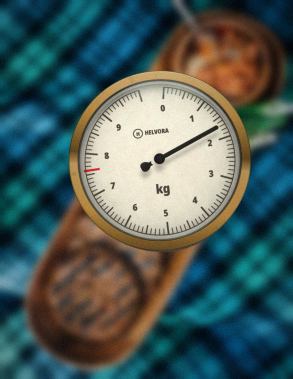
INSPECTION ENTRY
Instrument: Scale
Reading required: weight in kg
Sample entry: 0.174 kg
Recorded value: 1.7 kg
